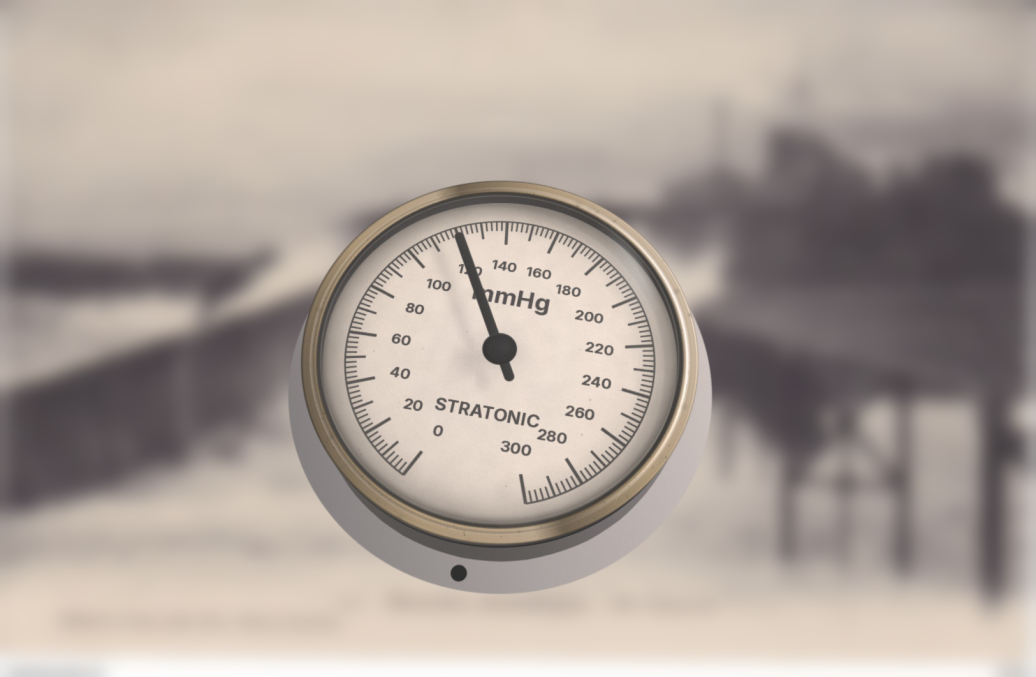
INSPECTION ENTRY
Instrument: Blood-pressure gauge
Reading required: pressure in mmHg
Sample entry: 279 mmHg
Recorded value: 120 mmHg
